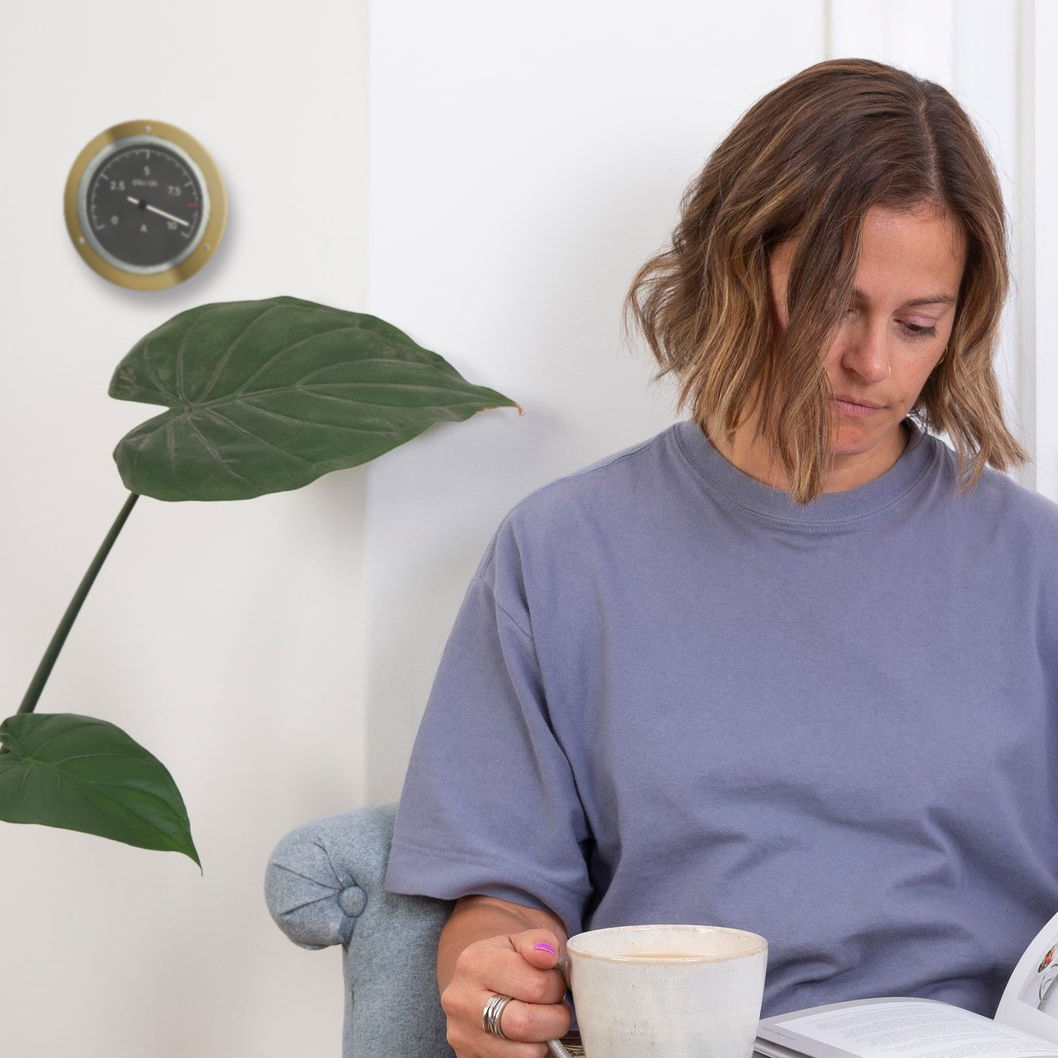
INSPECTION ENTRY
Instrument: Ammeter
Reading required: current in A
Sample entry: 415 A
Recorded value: 9.5 A
